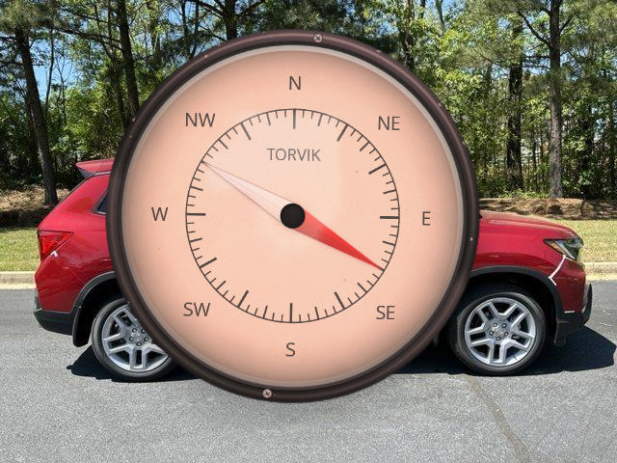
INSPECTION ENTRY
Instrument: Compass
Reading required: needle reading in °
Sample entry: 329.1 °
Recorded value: 120 °
